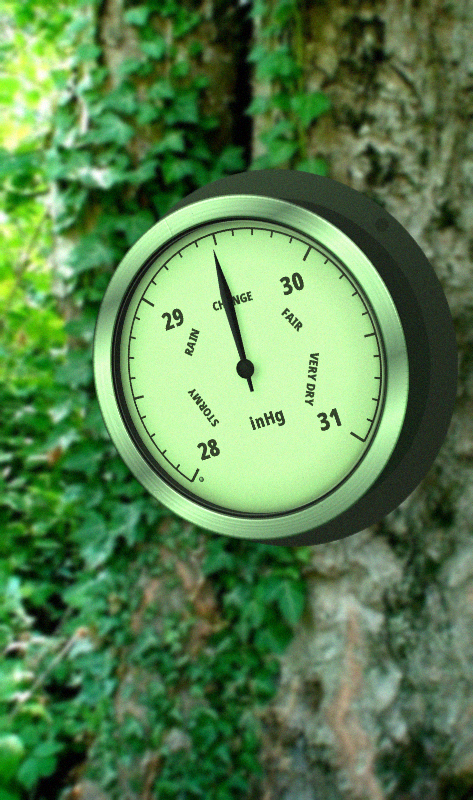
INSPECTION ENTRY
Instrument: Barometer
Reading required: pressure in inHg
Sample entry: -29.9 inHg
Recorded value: 29.5 inHg
